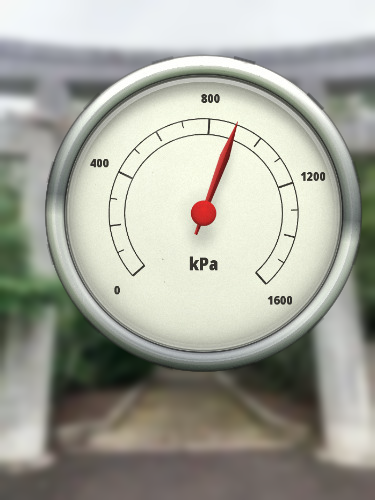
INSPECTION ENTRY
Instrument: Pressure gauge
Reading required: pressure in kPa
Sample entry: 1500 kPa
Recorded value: 900 kPa
